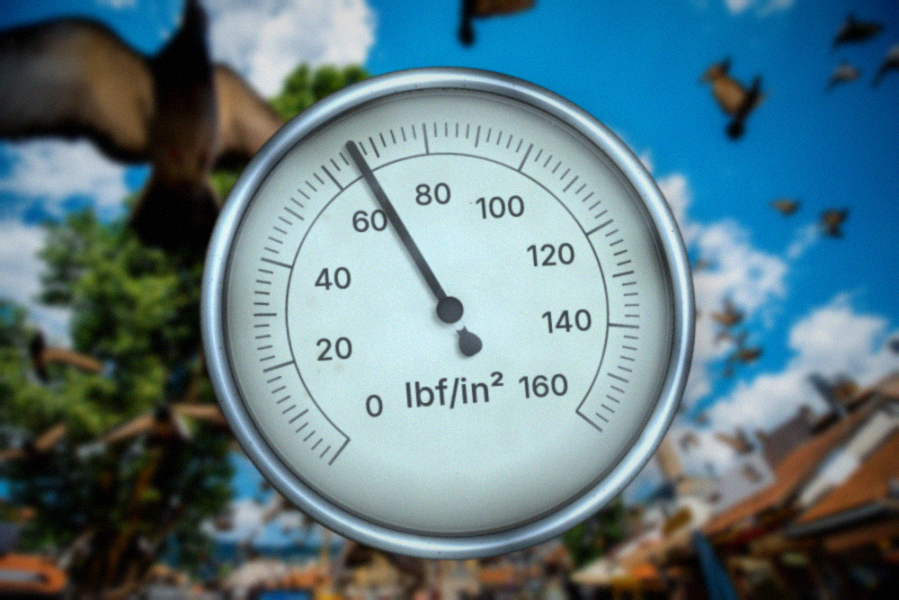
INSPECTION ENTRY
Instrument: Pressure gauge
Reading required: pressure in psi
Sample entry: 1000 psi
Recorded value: 66 psi
